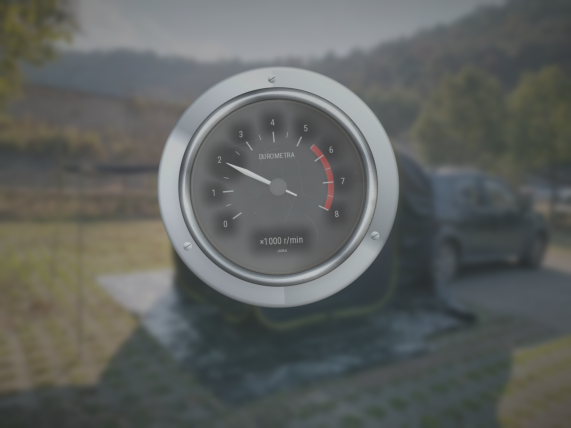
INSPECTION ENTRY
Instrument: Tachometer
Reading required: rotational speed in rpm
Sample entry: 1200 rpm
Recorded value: 2000 rpm
